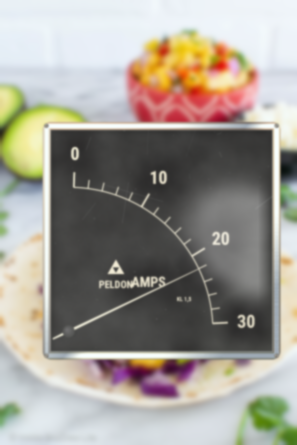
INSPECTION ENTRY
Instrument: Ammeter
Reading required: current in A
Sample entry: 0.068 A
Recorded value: 22 A
